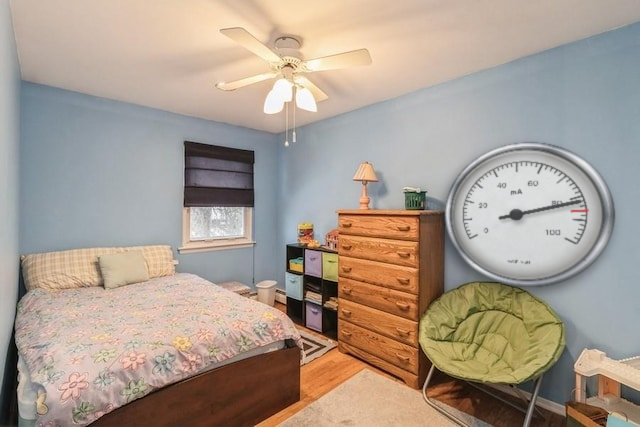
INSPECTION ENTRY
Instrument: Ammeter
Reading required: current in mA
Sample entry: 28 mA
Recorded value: 82 mA
